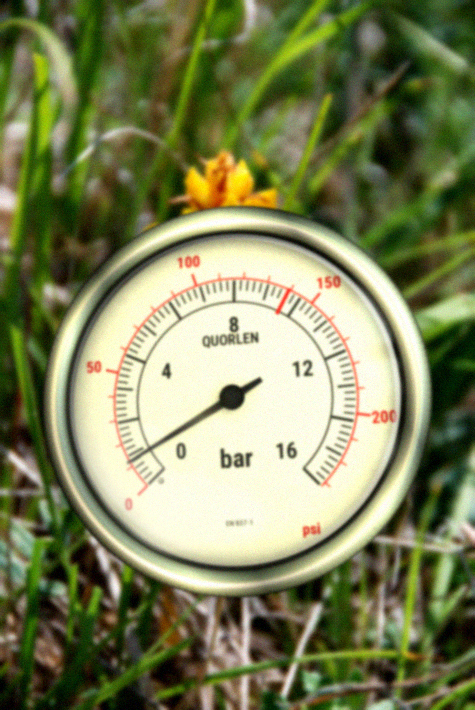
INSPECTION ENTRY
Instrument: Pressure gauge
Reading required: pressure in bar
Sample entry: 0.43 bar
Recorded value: 0.8 bar
